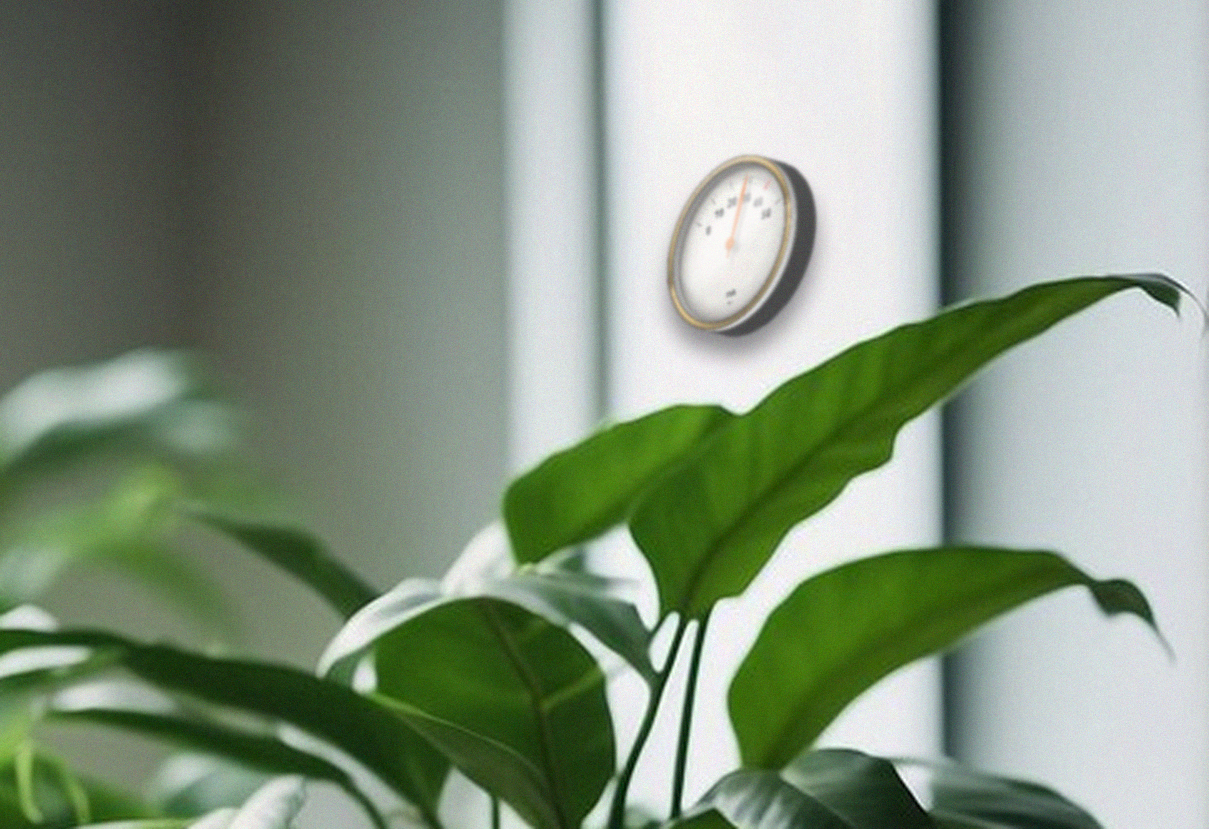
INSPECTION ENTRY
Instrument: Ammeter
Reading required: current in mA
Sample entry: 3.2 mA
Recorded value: 30 mA
